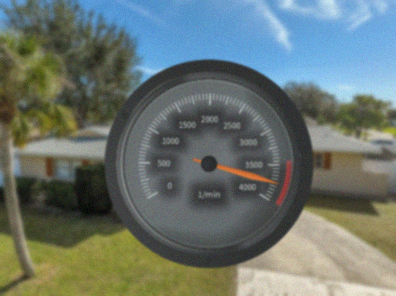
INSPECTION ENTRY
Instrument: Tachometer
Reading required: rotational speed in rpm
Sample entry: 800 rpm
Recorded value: 3750 rpm
